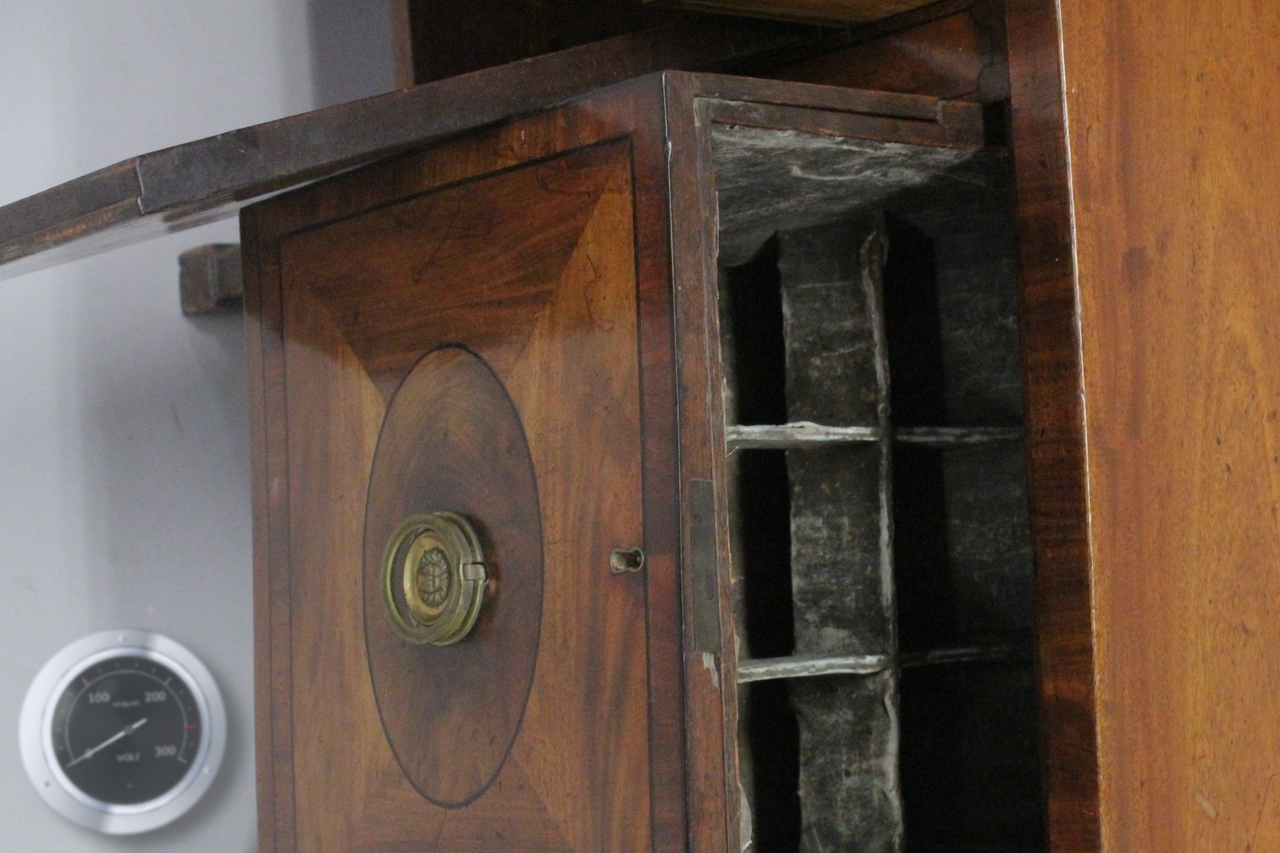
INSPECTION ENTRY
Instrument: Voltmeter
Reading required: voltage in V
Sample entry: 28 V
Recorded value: 0 V
